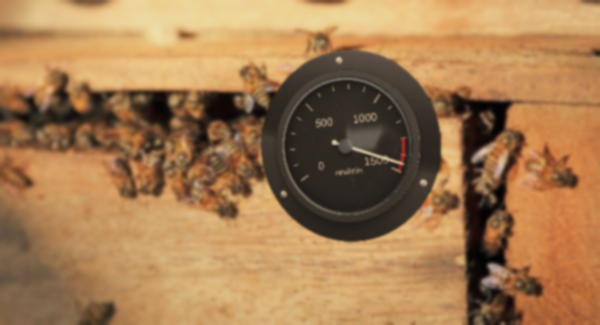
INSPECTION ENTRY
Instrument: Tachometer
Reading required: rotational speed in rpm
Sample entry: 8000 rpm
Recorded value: 1450 rpm
